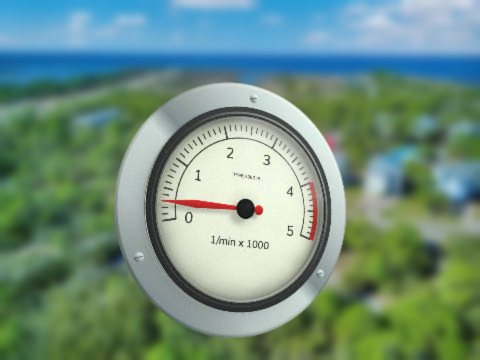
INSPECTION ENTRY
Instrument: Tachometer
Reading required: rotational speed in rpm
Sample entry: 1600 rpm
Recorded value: 300 rpm
